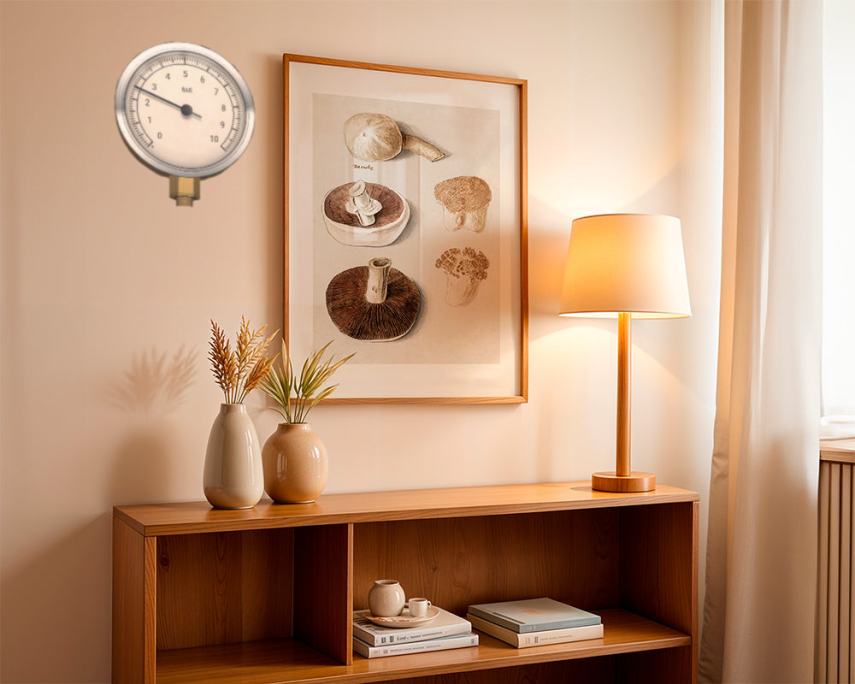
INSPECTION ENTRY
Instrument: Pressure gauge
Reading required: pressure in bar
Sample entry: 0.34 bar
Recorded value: 2.5 bar
